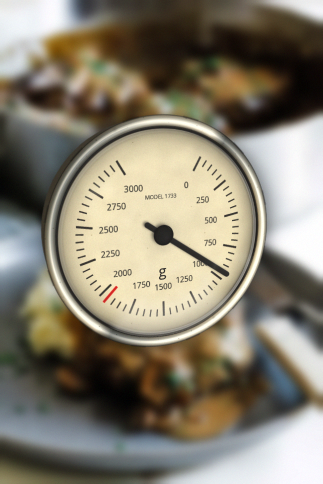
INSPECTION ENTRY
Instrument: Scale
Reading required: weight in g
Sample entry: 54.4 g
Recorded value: 950 g
